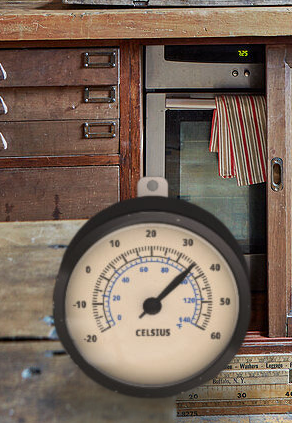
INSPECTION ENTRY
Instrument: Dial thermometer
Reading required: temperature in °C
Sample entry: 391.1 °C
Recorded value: 35 °C
